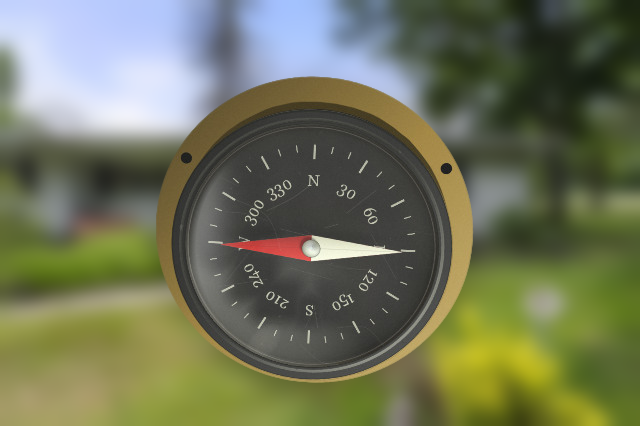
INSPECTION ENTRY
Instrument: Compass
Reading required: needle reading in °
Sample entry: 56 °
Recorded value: 270 °
